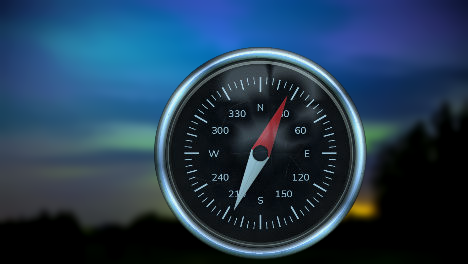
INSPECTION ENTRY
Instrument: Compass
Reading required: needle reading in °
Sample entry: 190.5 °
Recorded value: 25 °
